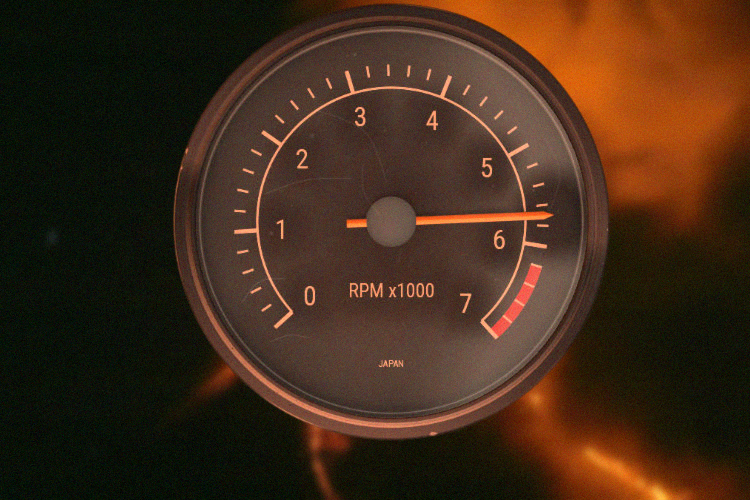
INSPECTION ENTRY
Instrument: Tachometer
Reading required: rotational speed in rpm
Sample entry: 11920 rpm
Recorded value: 5700 rpm
